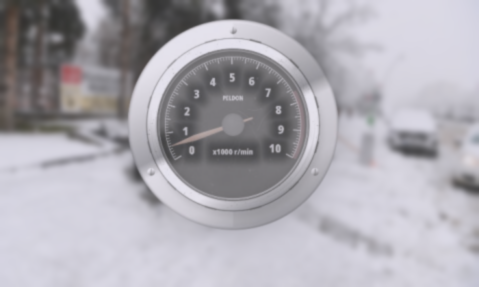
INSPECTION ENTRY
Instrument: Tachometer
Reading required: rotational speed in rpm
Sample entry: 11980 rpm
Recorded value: 500 rpm
